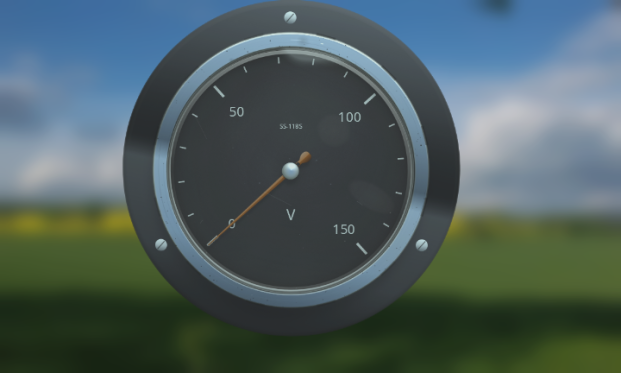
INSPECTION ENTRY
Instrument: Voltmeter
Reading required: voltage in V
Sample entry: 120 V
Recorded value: 0 V
